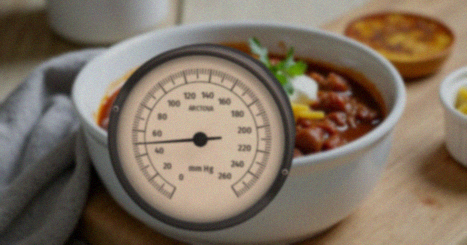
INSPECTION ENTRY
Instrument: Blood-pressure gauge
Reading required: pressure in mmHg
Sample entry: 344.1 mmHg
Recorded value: 50 mmHg
